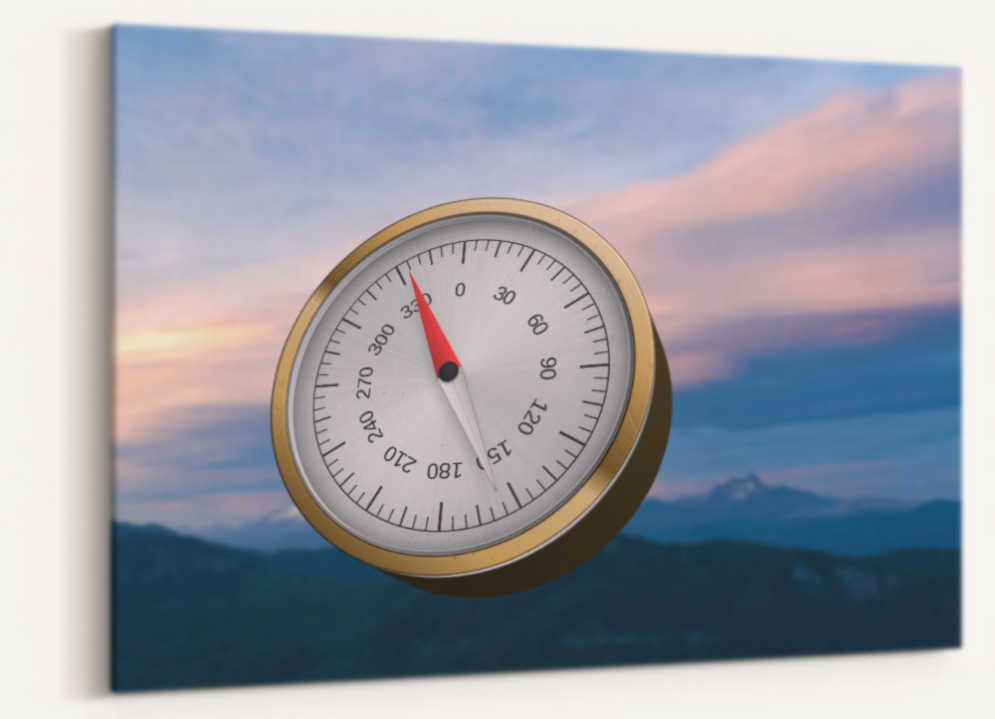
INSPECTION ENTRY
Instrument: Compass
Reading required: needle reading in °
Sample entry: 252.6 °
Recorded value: 335 °
